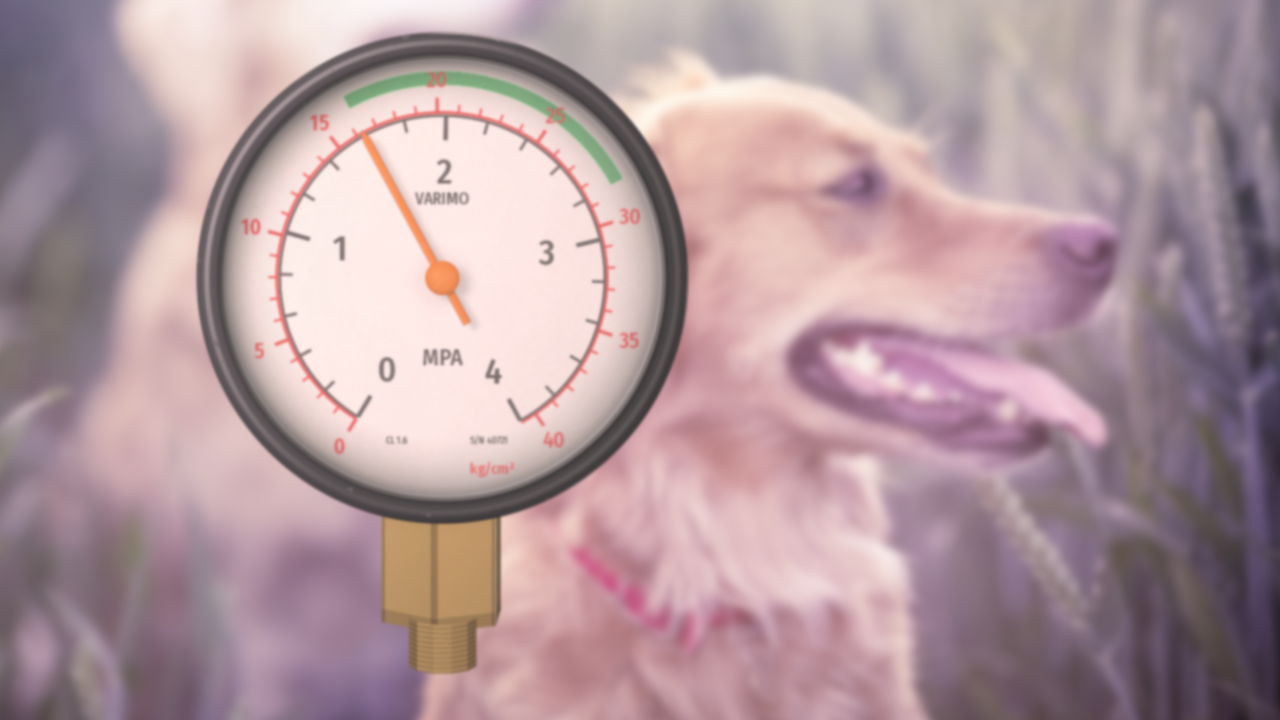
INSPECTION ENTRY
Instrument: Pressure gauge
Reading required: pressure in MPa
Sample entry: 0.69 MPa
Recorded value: 1.6 MPa
